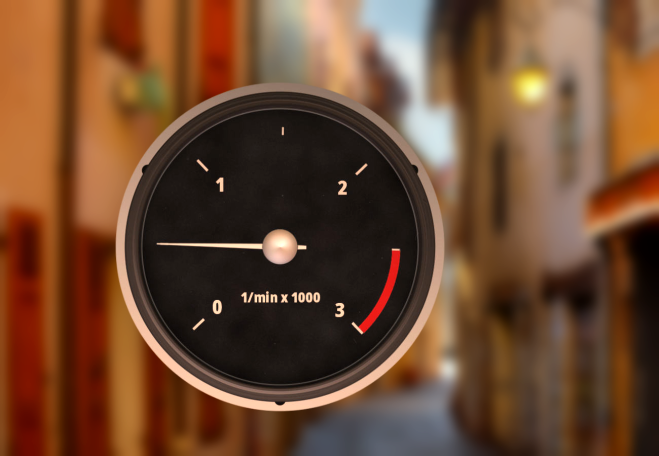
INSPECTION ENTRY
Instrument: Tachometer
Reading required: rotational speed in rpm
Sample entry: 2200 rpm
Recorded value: 500 rpm
